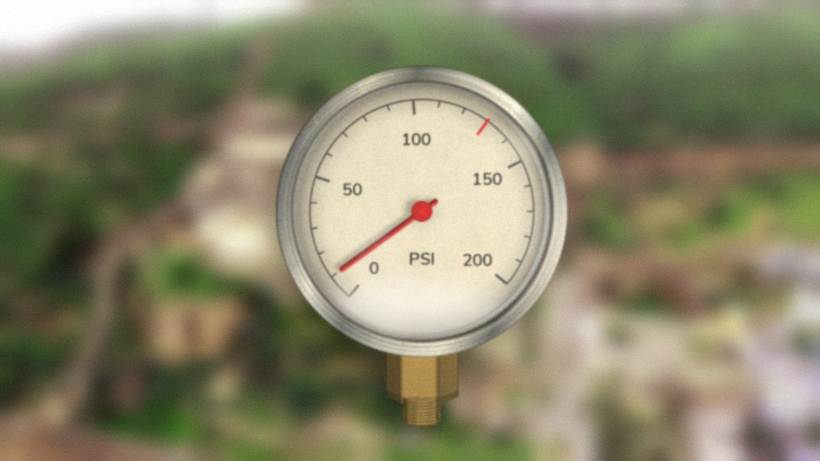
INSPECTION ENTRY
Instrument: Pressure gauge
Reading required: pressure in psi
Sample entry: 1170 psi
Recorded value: 10 psi
